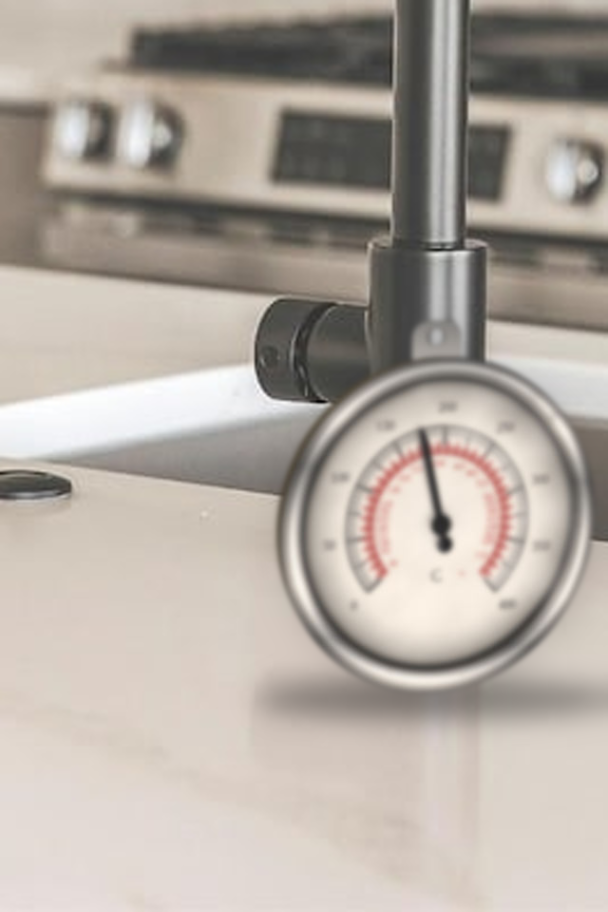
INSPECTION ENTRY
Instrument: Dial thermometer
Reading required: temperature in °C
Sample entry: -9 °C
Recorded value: 175 °C
